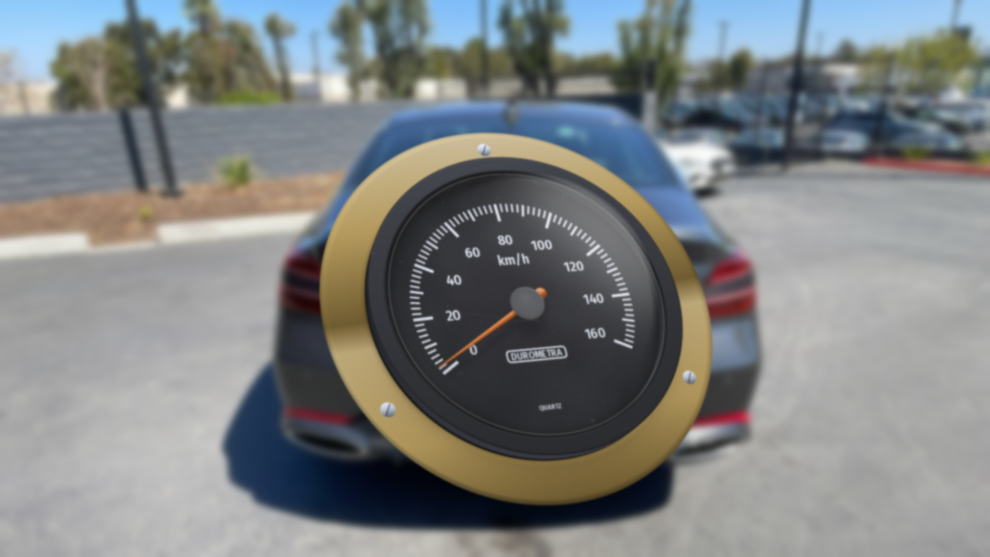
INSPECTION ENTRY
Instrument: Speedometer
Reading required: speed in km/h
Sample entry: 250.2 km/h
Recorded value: 2 km/h
